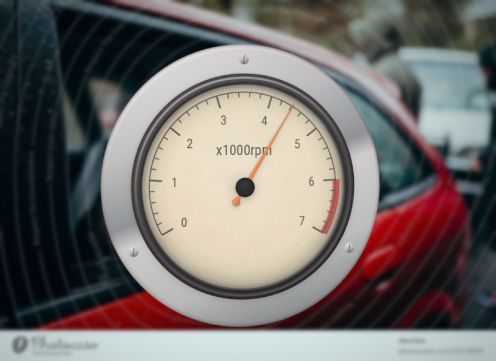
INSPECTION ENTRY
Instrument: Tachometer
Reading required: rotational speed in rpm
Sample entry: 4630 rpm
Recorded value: 4400 rpm
